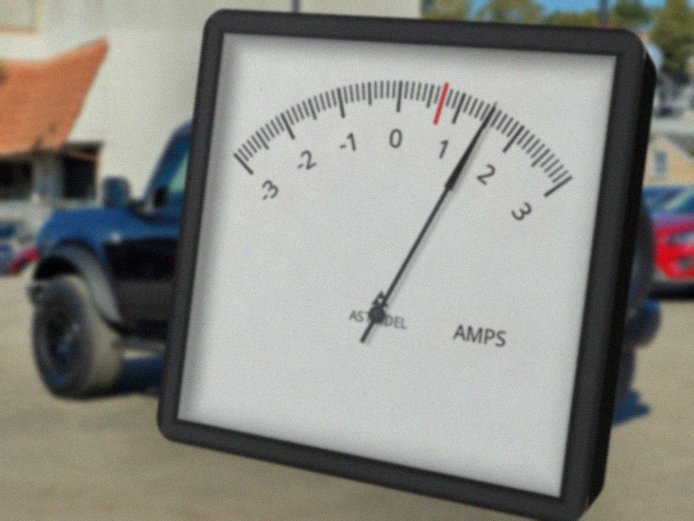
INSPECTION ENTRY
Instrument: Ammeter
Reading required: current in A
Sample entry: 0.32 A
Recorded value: 1.5 A
